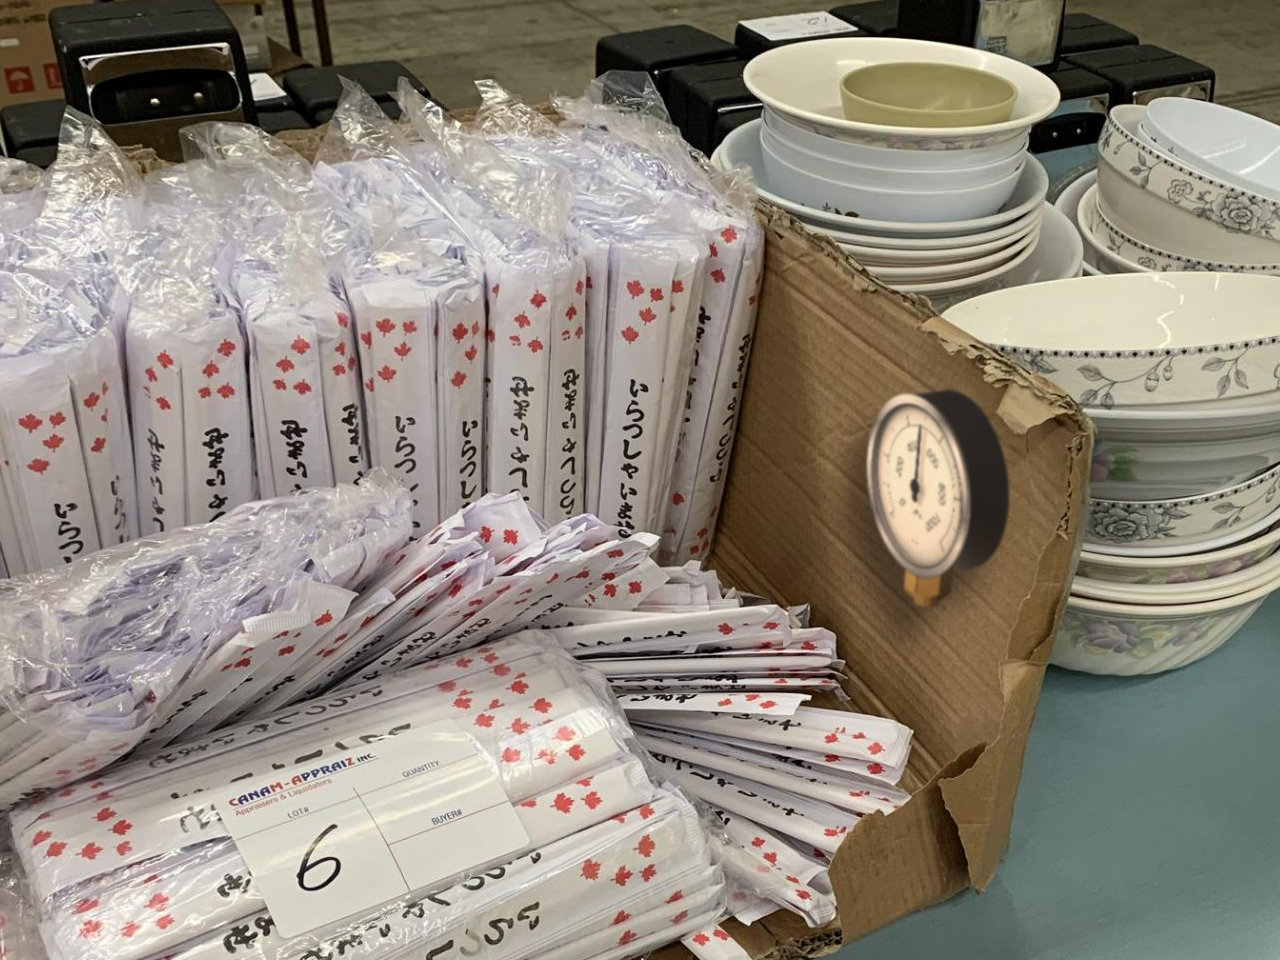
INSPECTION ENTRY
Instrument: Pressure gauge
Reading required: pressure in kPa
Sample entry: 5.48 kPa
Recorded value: 500 kPa
